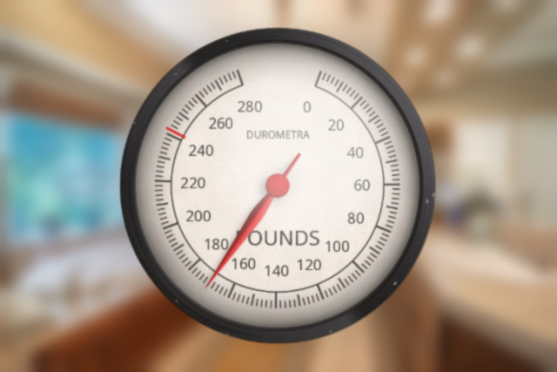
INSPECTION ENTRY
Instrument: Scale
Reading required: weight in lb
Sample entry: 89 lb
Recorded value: 170 lb
